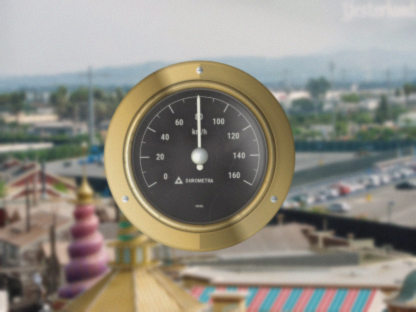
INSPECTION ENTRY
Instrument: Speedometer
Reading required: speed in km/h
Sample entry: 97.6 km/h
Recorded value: 80 km/h
